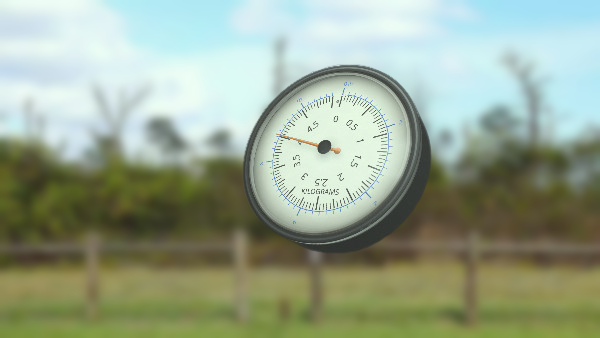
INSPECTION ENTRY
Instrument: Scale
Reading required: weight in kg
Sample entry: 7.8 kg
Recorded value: 4 kg
